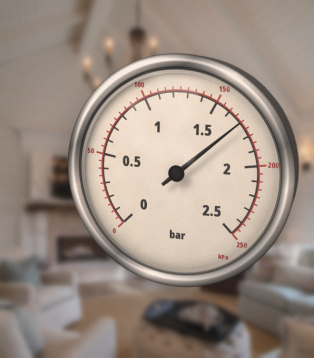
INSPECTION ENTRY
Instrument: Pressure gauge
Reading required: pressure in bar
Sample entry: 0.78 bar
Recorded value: 1.7 bar
